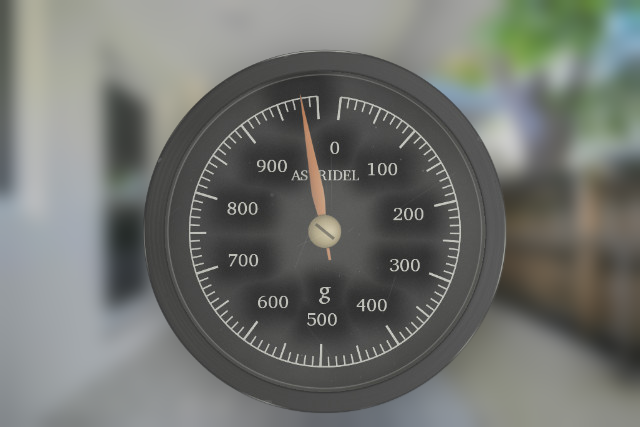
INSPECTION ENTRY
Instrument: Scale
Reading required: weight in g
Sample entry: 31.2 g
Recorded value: 980 g
